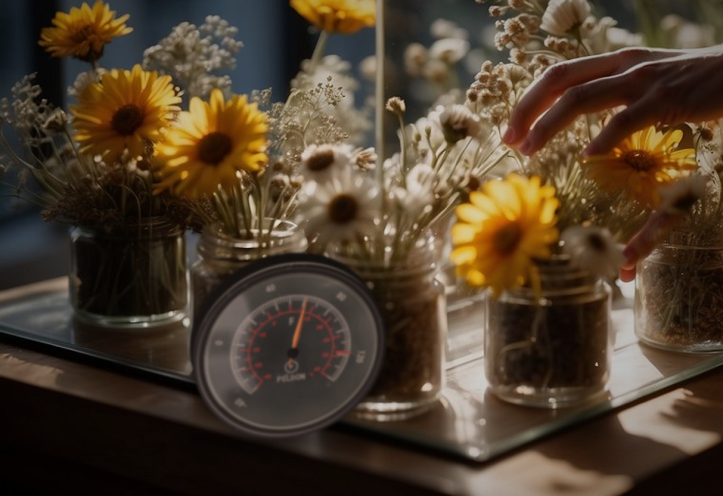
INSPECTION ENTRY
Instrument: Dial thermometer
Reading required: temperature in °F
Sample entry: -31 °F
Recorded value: 60 °F
